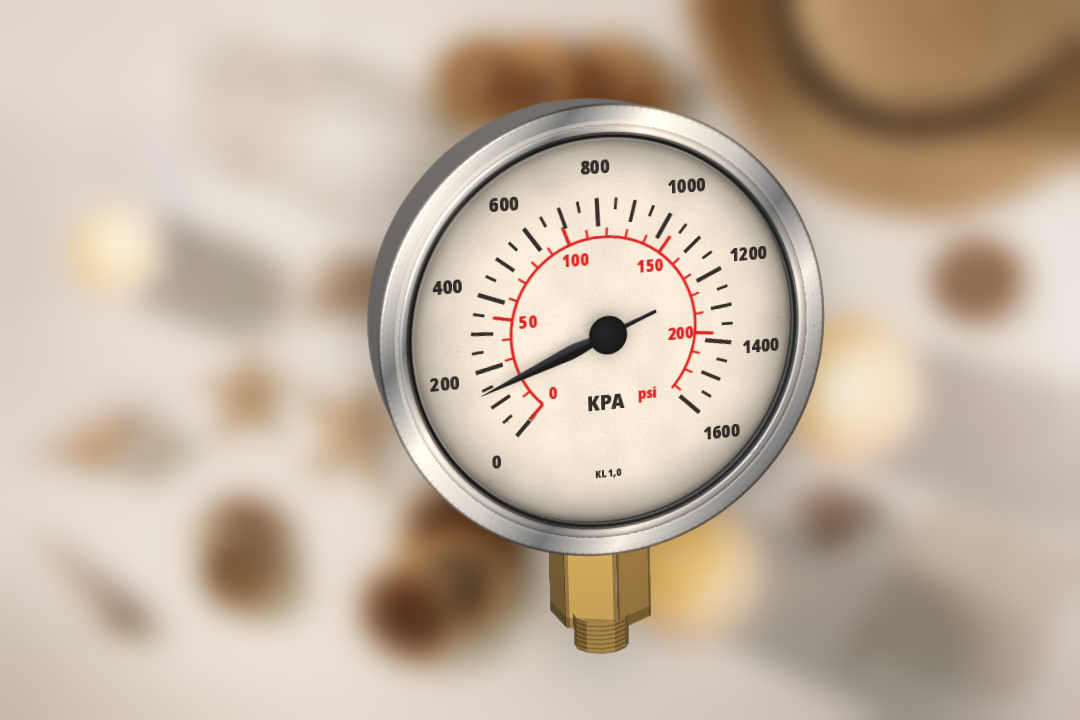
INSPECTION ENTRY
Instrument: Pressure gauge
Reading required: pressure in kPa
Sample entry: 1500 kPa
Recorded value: 150 kPa
